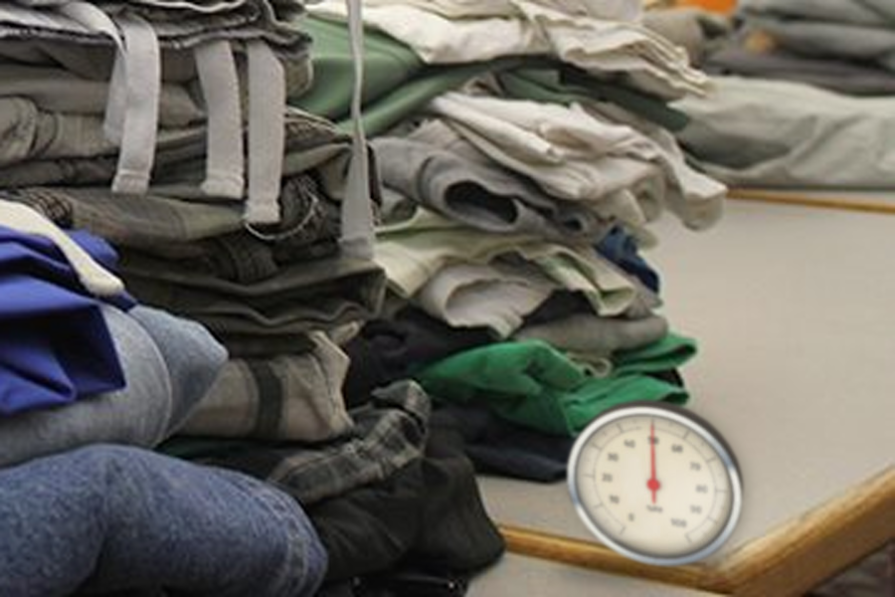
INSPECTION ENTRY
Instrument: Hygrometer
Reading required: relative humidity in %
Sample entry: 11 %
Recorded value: 50 %
